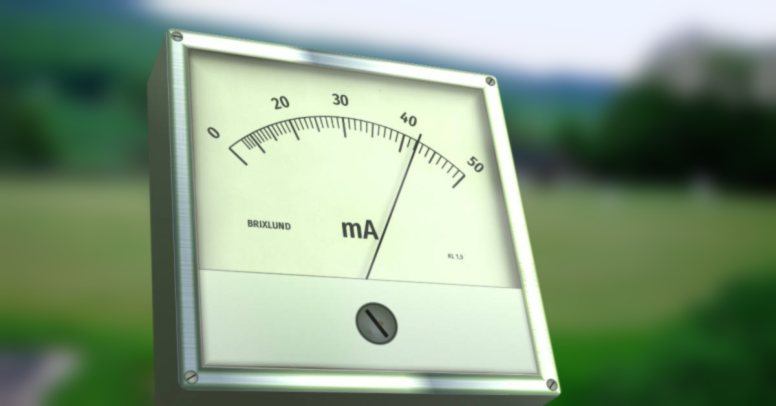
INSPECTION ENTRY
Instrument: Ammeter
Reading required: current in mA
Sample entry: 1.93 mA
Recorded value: 42 mA
